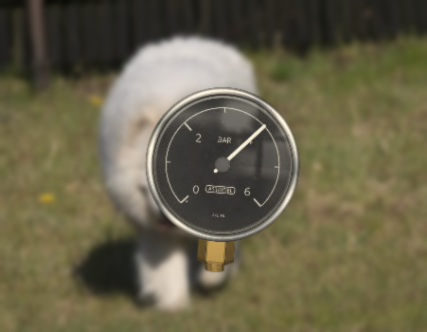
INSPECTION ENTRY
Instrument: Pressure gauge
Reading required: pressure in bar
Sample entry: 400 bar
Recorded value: 4 bar
